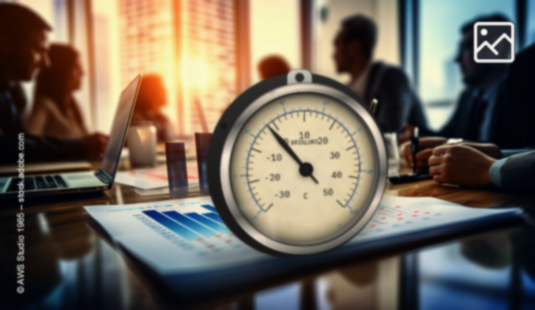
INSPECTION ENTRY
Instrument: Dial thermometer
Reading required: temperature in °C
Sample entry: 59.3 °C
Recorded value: -2 °C
